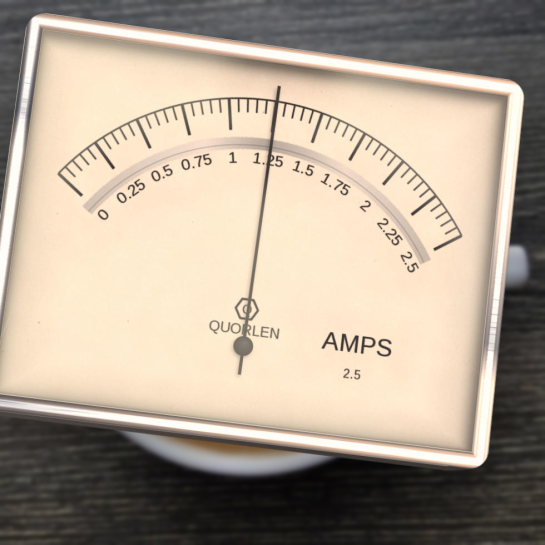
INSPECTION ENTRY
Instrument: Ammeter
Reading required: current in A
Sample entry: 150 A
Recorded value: 1.25 A
